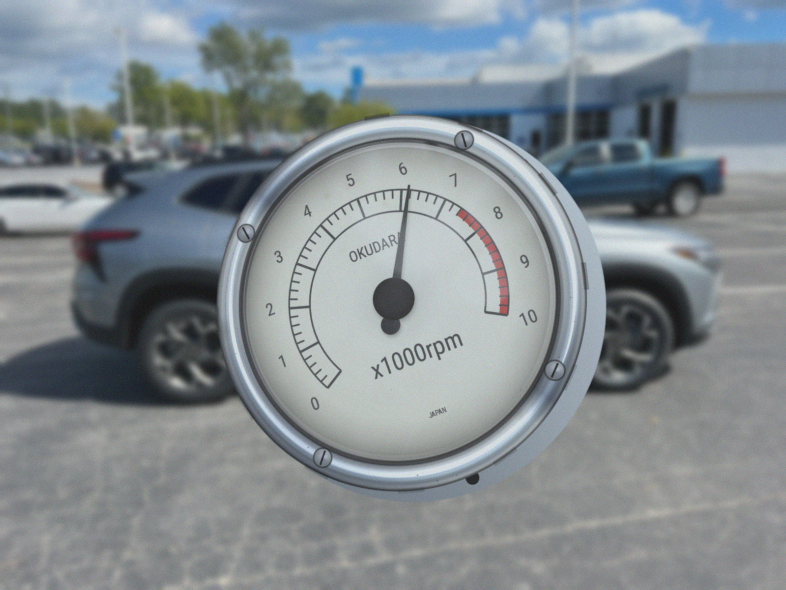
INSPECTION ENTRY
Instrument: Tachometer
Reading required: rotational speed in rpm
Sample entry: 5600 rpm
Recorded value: 6200 rpm
